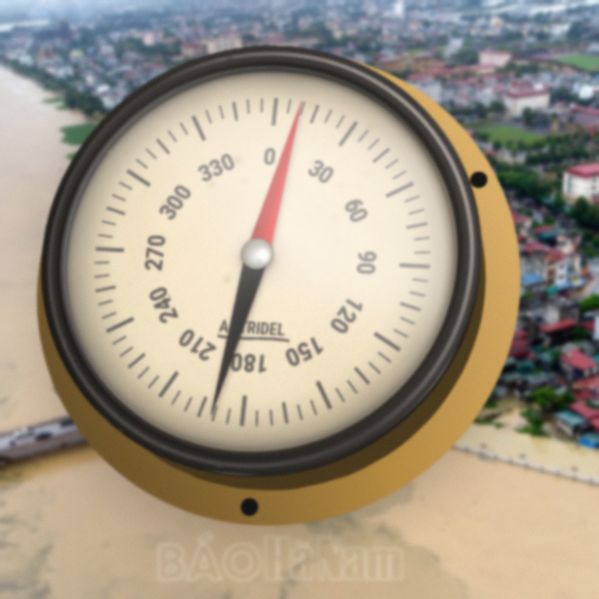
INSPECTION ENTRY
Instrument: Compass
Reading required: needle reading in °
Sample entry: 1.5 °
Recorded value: 10 °
